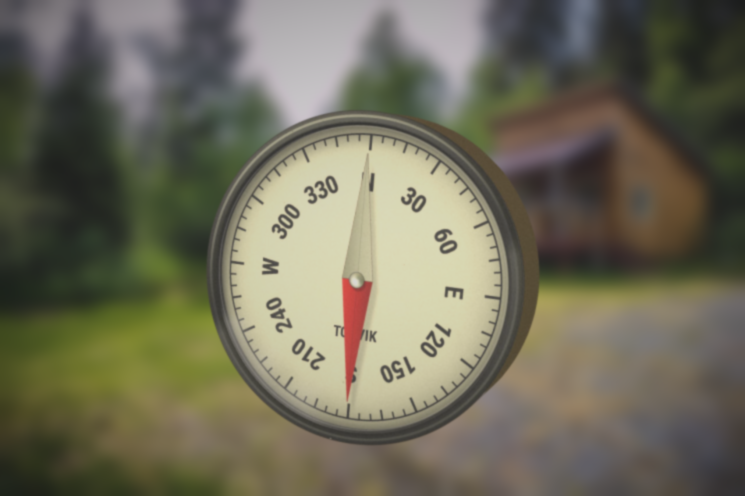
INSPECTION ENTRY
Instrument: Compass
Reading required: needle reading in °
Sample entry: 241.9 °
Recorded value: 180 °
